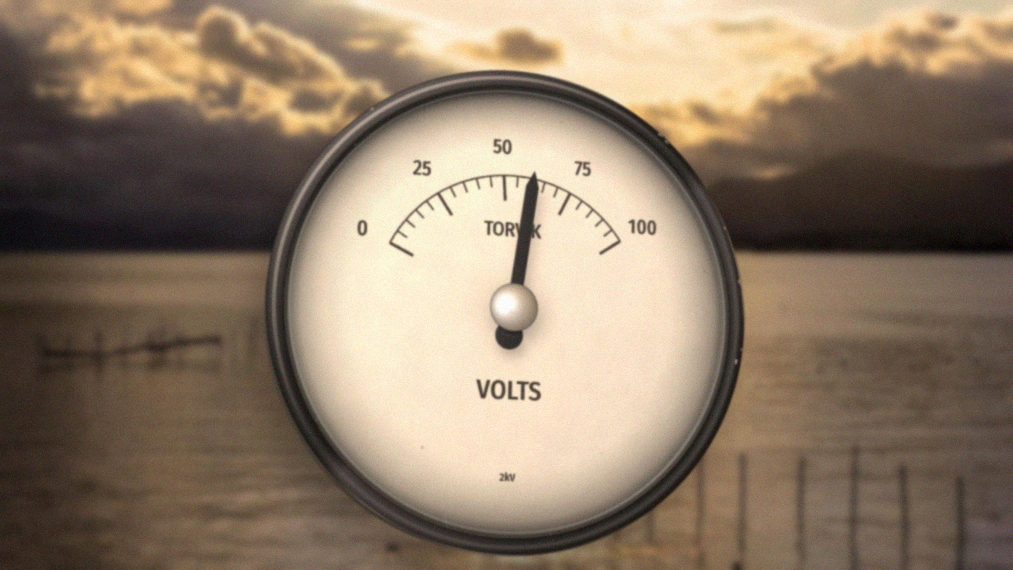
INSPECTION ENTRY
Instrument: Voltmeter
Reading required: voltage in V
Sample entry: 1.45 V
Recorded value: 60 V
